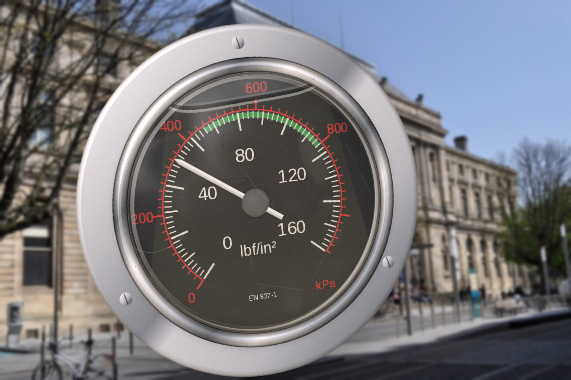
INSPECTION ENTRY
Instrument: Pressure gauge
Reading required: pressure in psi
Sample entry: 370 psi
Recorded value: 50 psi
